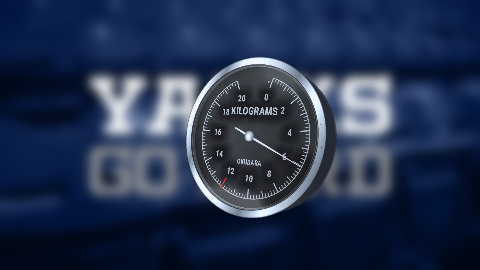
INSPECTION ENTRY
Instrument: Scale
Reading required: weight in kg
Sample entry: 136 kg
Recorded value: 6 kg
